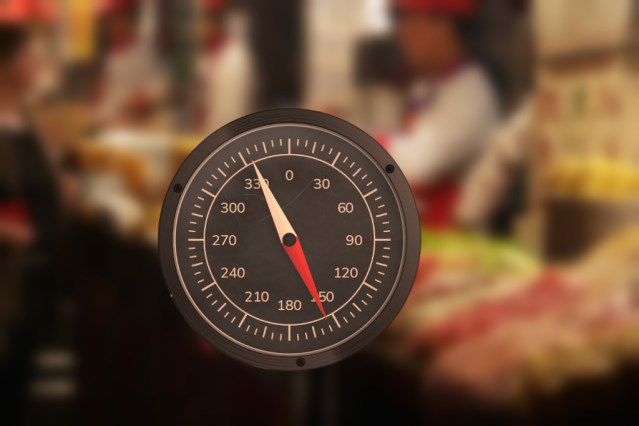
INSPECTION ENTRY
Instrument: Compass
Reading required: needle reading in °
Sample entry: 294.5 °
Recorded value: 155 °
